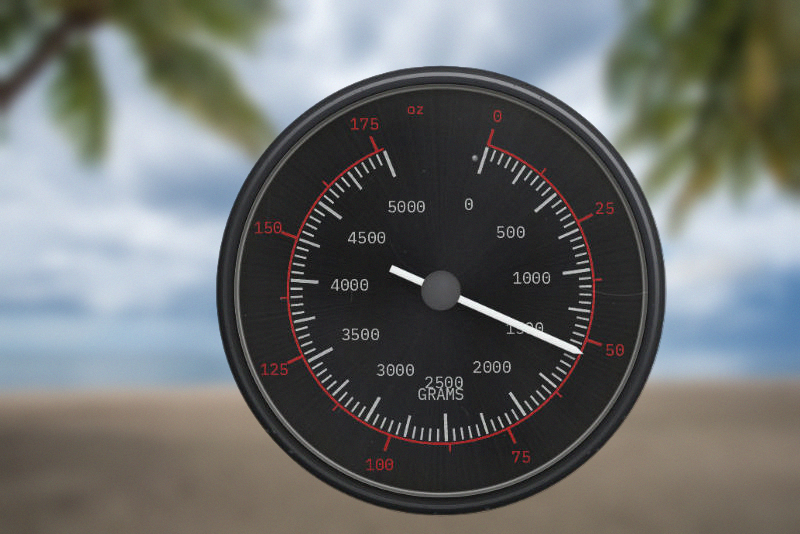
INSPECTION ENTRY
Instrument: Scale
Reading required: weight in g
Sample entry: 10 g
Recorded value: 1500 g
